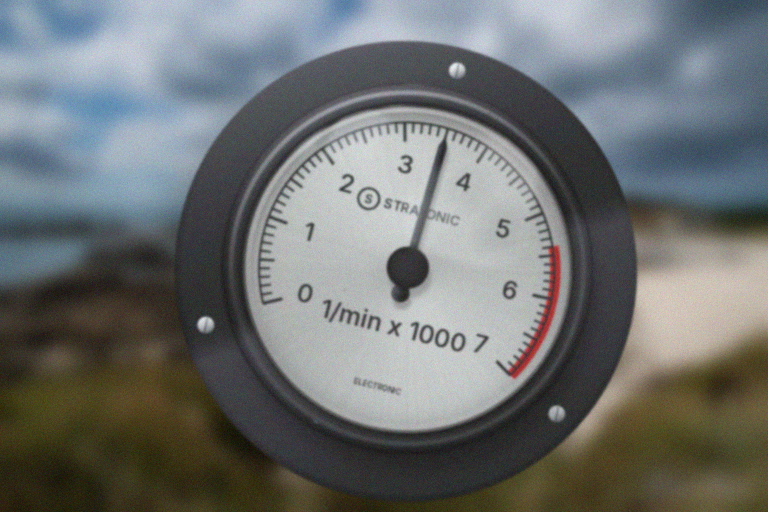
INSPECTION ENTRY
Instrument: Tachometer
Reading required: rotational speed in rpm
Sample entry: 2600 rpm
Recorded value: 3500 rpm
